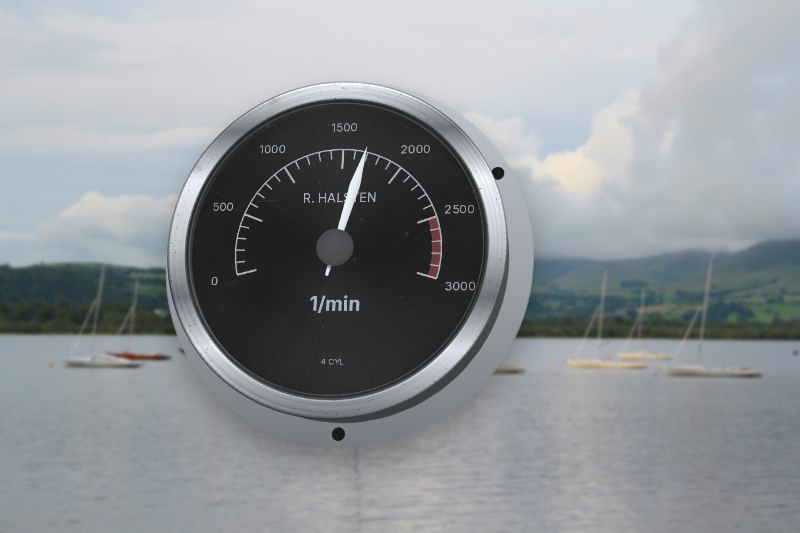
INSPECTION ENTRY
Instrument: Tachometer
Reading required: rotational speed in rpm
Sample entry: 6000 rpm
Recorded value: 1700 rpm
